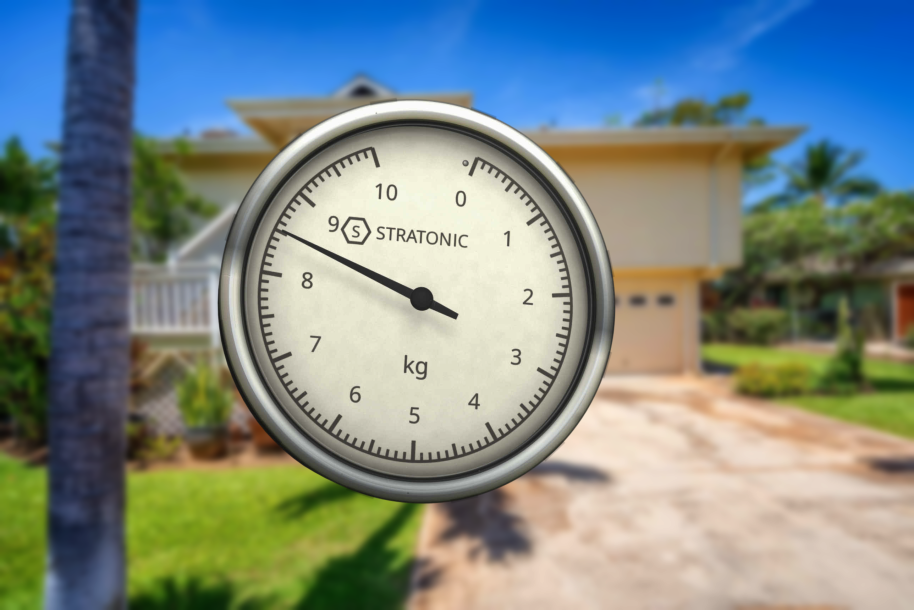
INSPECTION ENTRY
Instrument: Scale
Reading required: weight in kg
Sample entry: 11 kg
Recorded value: 8.5 kg
